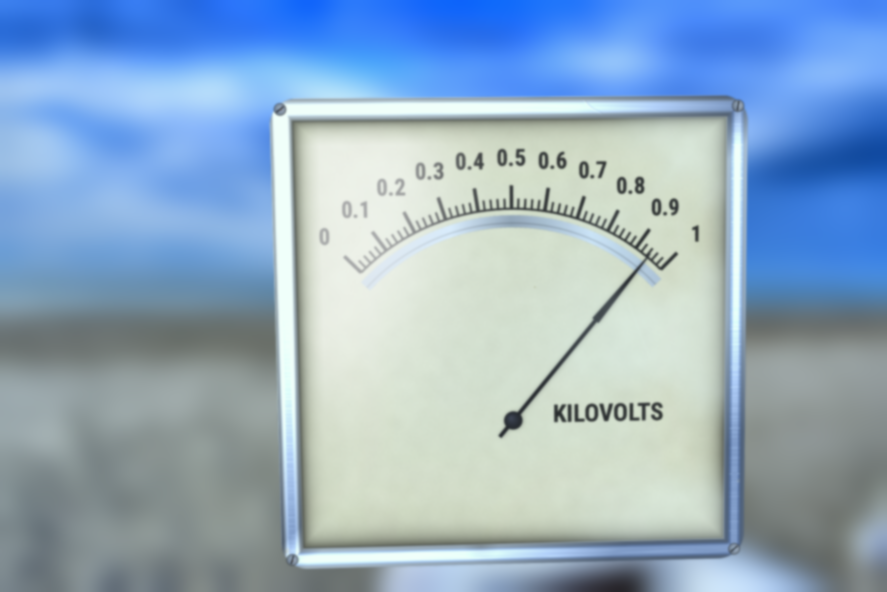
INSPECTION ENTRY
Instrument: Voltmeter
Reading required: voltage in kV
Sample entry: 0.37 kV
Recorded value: 0.94 kV
